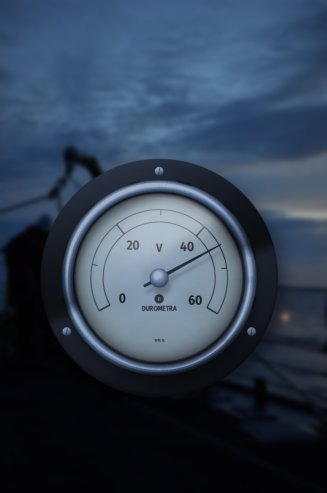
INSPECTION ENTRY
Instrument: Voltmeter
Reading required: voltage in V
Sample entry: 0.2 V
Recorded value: 45 V
